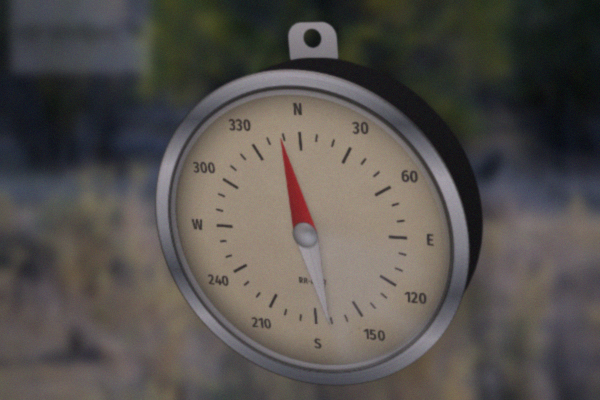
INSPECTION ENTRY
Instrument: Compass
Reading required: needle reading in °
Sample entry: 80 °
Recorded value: 350 °
